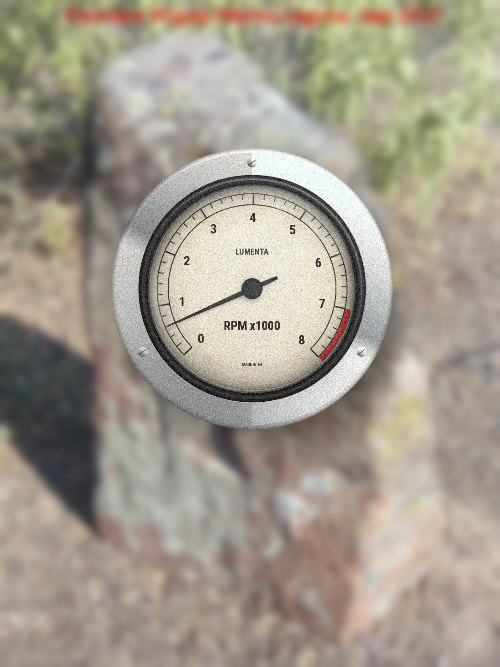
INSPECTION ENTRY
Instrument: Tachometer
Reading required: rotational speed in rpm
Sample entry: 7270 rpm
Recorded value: 600 rpm
